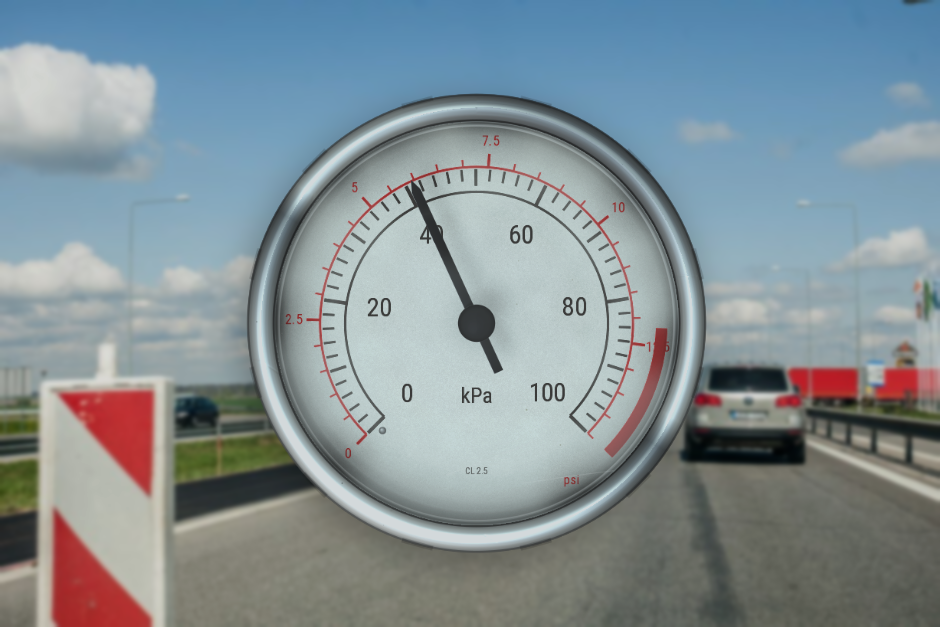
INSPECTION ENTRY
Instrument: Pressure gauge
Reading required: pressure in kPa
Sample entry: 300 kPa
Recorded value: 41 kPa
